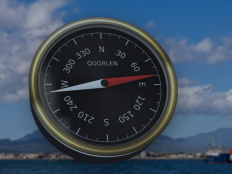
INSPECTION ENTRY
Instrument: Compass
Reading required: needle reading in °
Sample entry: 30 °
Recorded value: 80 °
